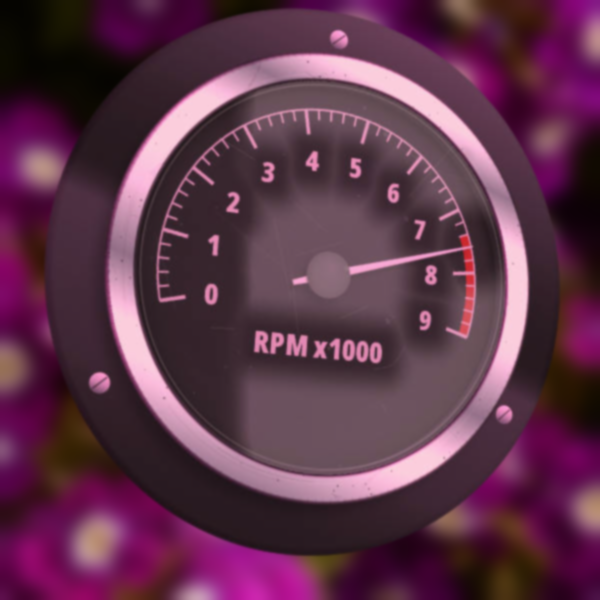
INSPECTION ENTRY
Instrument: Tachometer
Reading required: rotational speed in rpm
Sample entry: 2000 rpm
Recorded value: 7600 rpm
